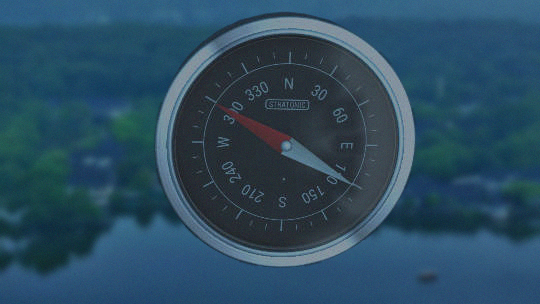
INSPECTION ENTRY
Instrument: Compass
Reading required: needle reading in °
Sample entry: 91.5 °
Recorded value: 300 °
